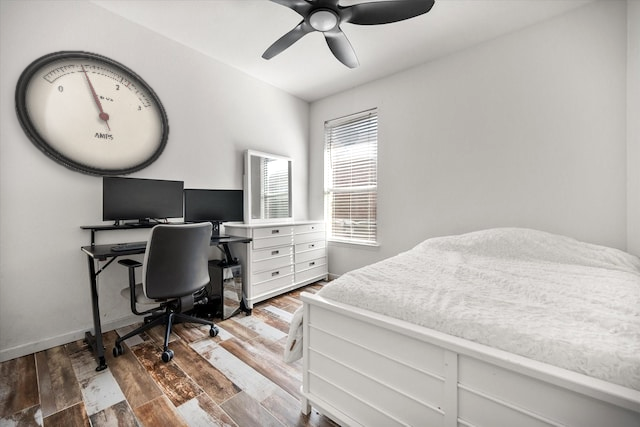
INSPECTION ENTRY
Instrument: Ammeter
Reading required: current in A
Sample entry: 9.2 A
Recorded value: 1 A
